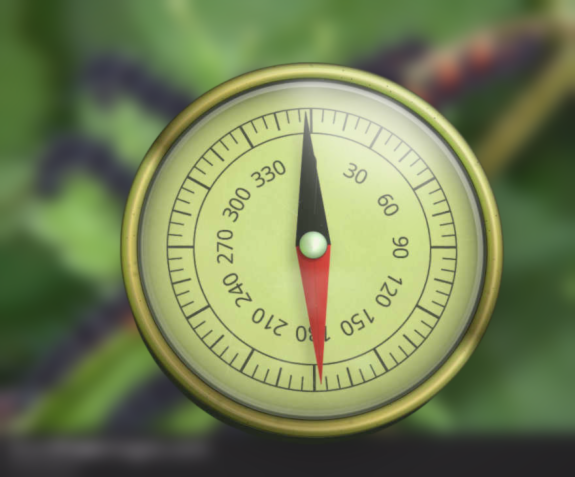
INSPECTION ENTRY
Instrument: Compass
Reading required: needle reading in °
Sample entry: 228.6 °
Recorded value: 177.5 °
